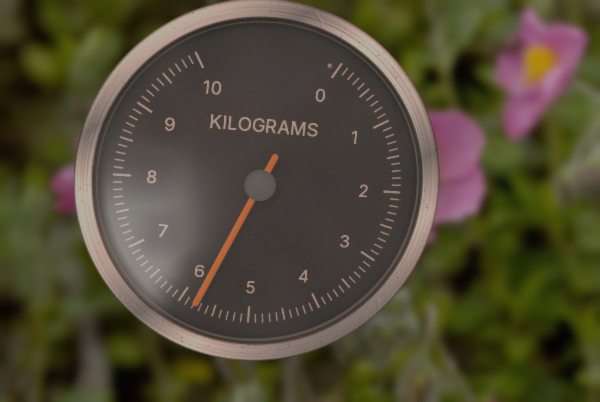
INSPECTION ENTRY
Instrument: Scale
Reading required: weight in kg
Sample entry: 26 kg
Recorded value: 5.8 kg
